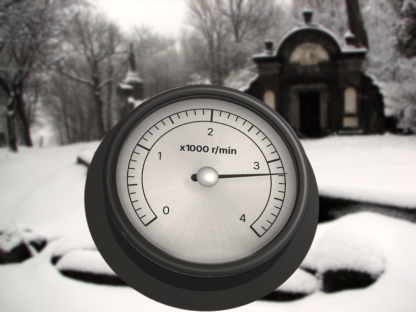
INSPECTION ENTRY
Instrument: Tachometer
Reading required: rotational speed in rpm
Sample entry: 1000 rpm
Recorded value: 3200 rpm
